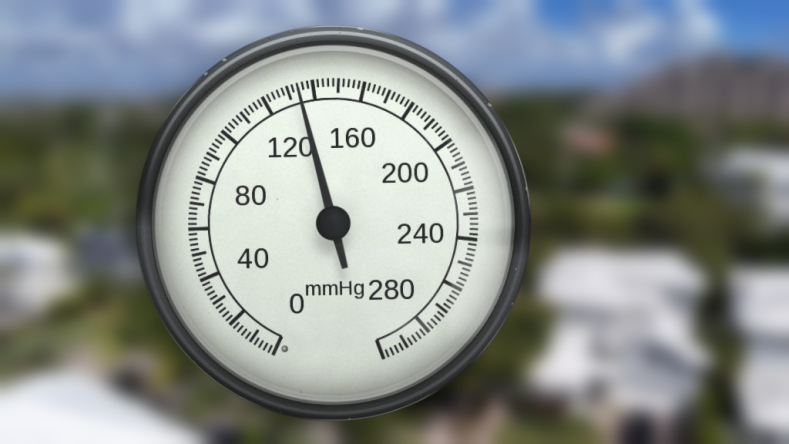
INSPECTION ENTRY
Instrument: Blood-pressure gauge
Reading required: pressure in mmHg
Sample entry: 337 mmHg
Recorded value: 134 mmHg
